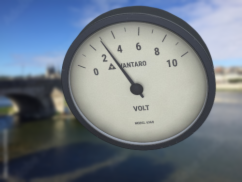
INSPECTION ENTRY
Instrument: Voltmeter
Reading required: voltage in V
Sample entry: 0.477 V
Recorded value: 3 V
